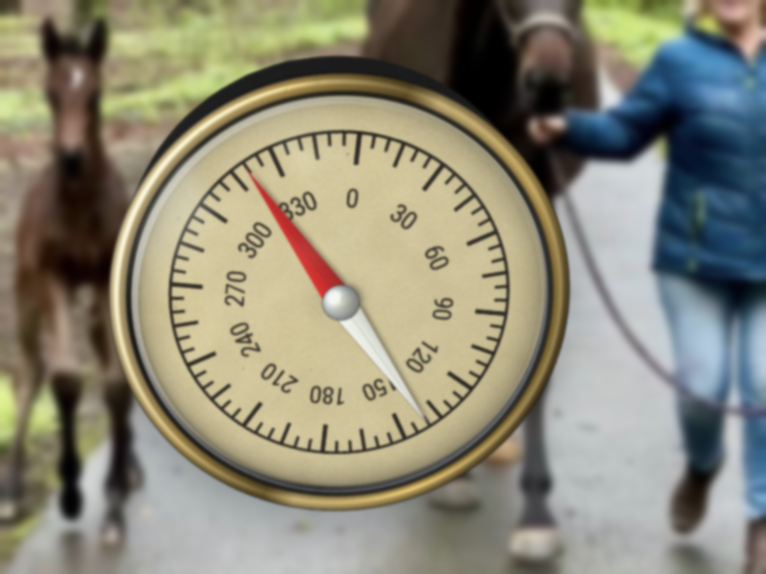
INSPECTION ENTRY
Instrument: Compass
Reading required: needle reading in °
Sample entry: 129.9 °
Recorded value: 320 °
